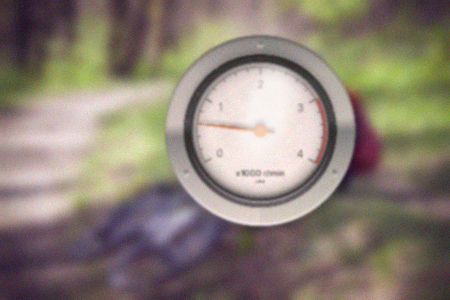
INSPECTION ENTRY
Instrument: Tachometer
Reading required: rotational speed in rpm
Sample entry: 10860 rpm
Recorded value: 600 rpm
